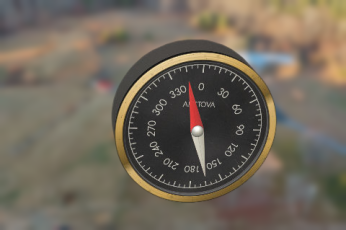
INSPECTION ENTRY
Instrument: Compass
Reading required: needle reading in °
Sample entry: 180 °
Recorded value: 345 °
